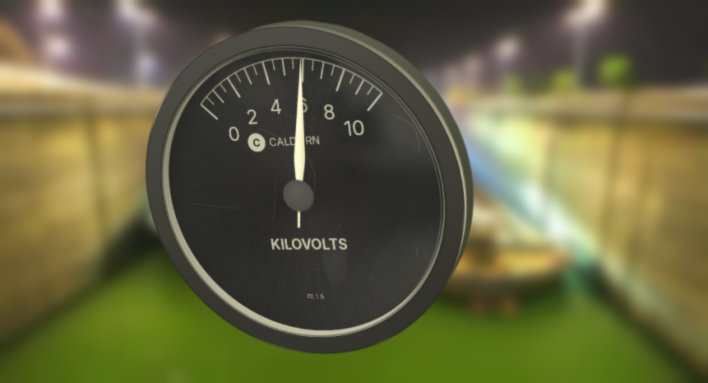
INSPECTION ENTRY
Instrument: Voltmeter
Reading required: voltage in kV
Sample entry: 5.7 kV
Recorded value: 6 kV
